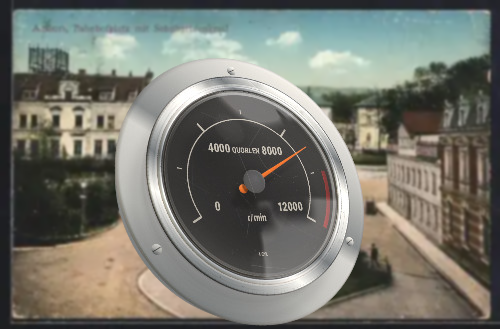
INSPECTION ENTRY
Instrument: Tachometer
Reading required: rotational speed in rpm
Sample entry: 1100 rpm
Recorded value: 9000 rpm
